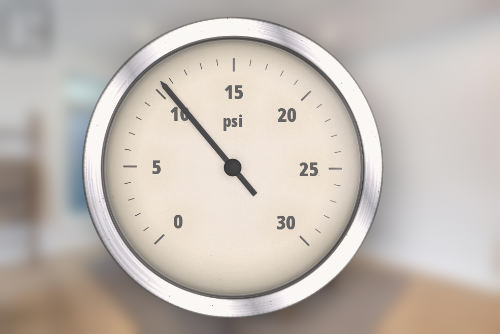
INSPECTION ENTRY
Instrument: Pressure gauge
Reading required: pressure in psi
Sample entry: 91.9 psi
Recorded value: 10.5 psi
